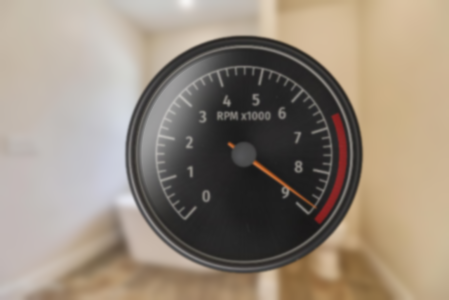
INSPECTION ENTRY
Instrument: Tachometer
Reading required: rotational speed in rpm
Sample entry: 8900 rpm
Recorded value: 8800 rpm
